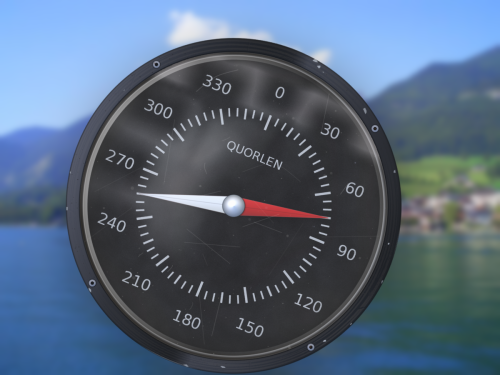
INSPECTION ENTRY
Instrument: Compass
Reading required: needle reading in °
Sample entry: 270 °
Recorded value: 75 °
